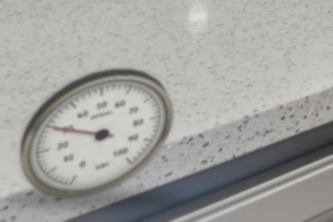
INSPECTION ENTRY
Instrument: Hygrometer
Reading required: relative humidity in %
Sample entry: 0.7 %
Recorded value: 30 %
